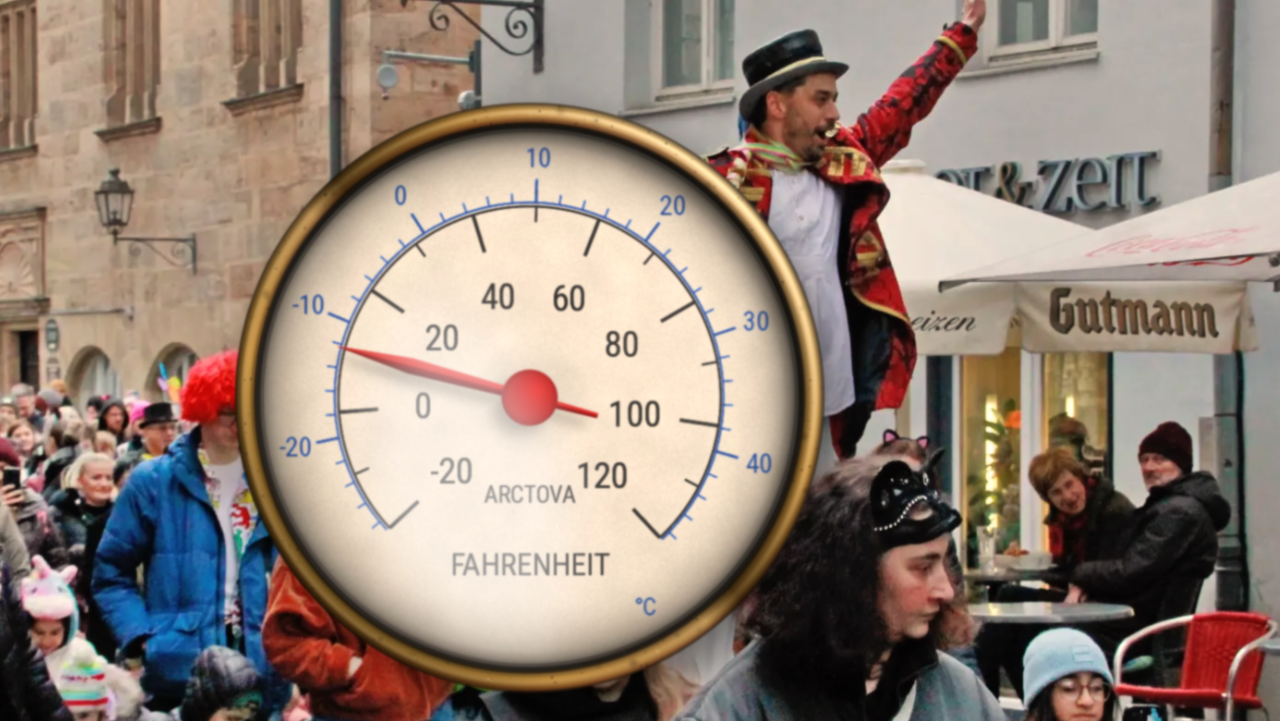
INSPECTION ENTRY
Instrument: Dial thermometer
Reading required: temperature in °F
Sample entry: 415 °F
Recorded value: 10 °F
